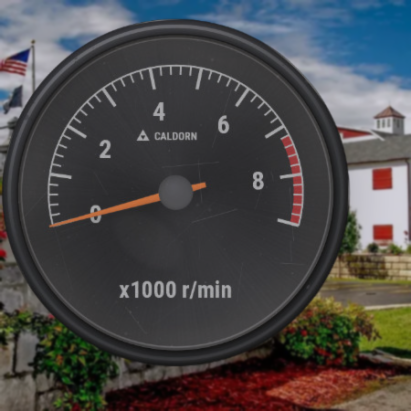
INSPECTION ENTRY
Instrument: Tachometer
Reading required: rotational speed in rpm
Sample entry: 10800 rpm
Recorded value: 0 rpm
